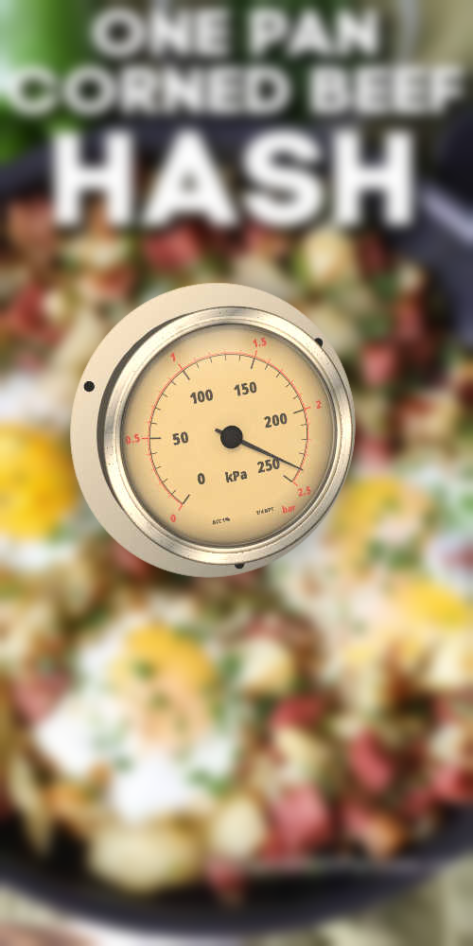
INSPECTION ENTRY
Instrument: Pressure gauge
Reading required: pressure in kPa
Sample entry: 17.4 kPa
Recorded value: 240 kPa
